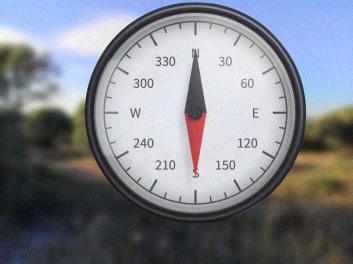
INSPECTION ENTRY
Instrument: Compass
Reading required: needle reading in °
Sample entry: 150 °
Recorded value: 180 °
